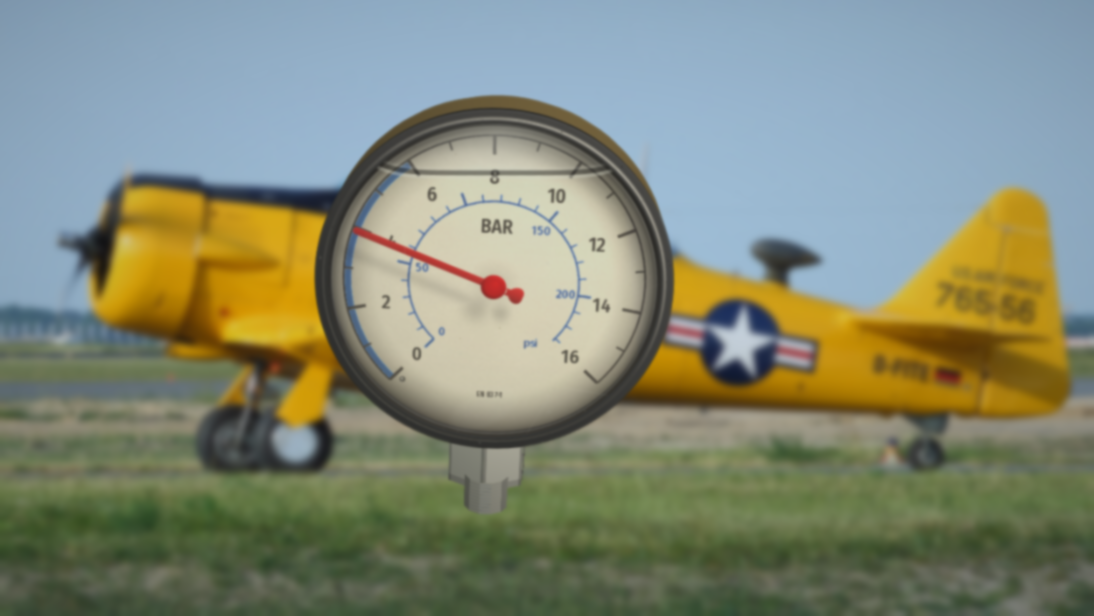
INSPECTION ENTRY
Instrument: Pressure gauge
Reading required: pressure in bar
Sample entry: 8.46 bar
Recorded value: 4 bar
